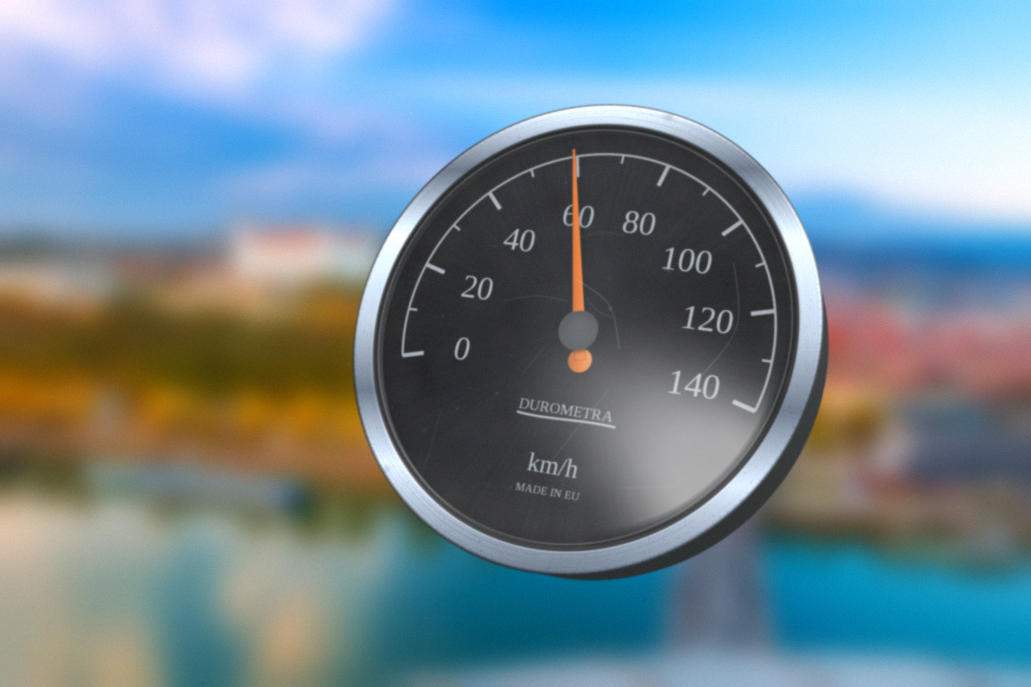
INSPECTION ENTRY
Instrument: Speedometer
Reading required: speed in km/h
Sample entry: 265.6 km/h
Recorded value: 60 km/h
